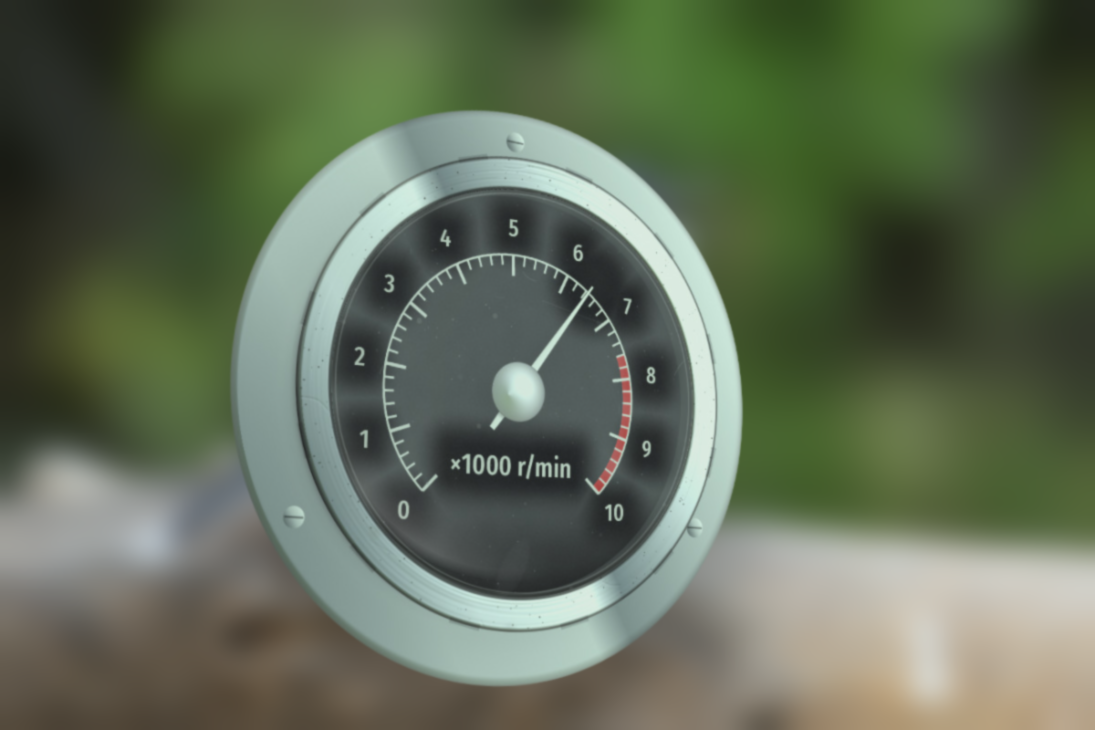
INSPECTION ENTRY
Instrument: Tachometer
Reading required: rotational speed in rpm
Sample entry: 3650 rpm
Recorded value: 6400 rpm
